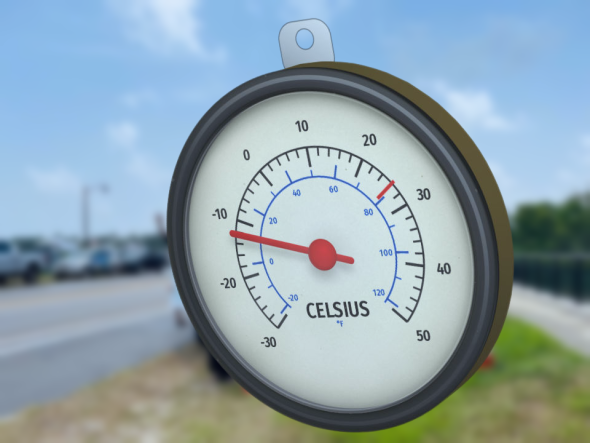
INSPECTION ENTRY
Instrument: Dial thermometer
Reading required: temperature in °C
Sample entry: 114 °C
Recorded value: -12 °C
